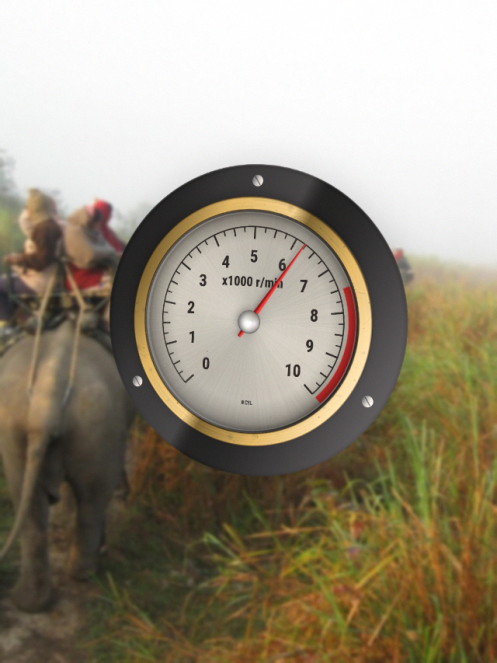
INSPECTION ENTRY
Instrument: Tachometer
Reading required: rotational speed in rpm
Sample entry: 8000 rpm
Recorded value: 6250 rpm
